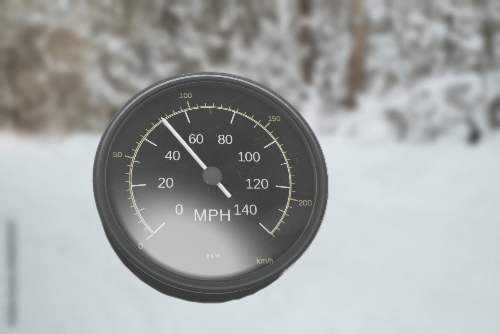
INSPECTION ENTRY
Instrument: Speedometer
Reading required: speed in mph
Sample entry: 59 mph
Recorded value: 50 mph
